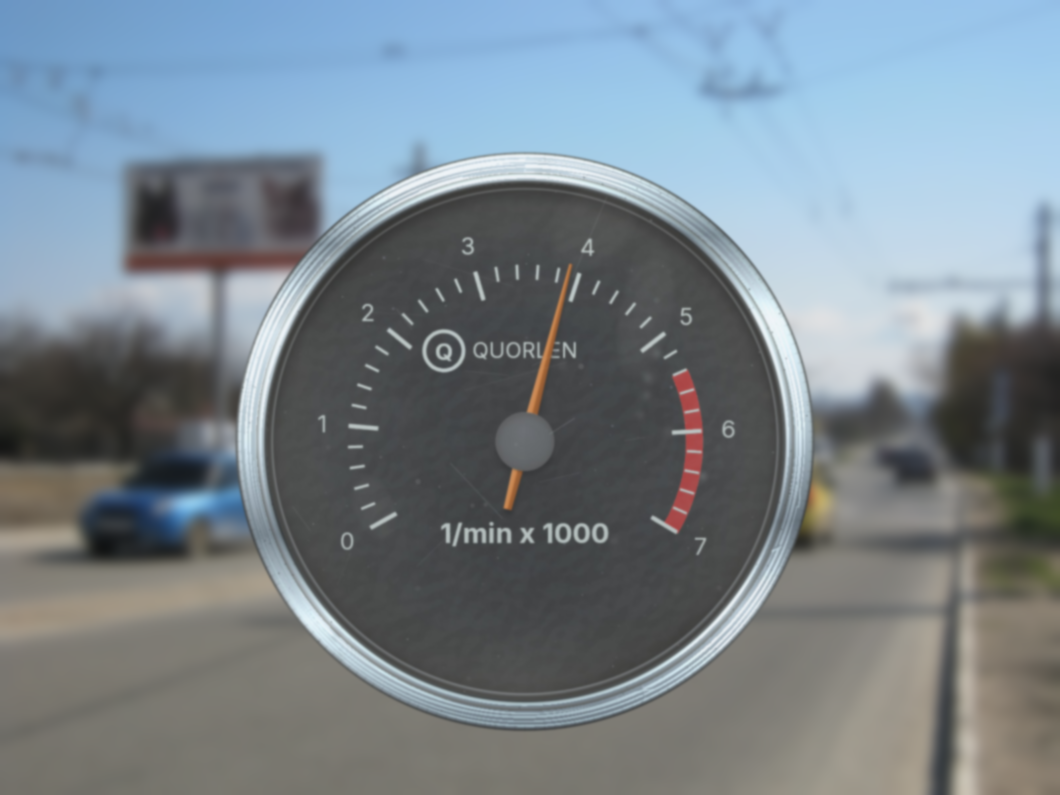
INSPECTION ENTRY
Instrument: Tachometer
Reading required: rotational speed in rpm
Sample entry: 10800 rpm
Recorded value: 3900 rpm
